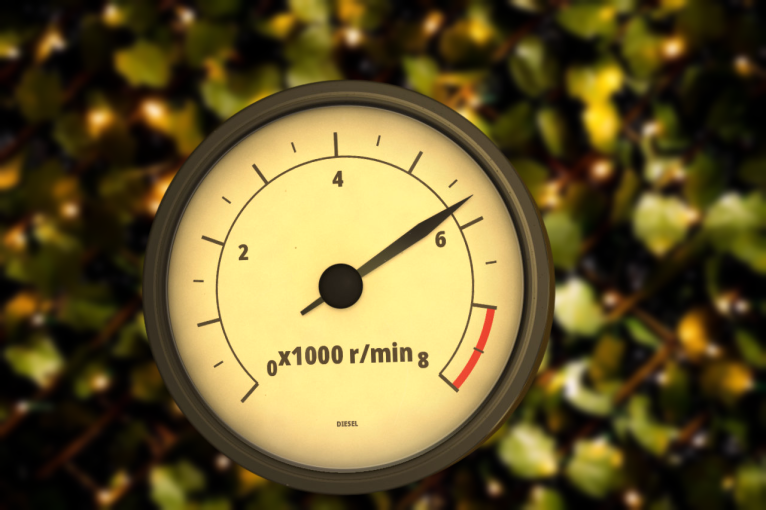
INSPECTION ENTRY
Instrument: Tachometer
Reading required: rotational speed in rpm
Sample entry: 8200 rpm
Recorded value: 5750 rpm
